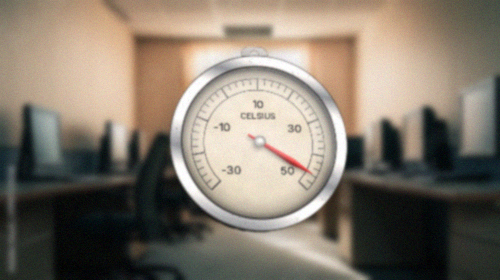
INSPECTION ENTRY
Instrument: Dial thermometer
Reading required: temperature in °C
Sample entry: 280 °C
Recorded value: 46 °C
